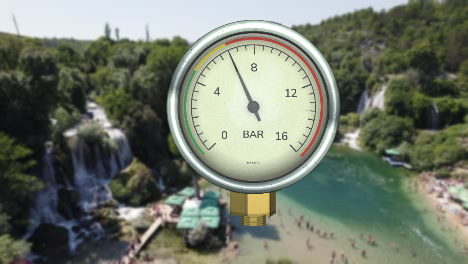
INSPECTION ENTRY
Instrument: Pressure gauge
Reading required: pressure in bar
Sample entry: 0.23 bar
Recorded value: 6.5 bar
